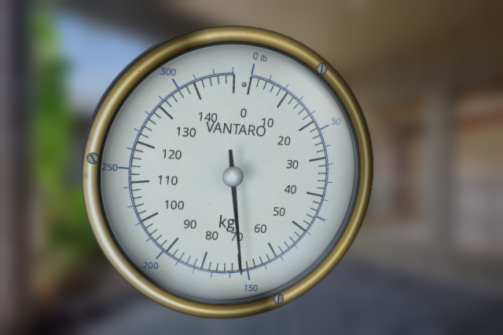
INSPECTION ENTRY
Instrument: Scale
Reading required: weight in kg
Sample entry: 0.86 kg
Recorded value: 70 kg
